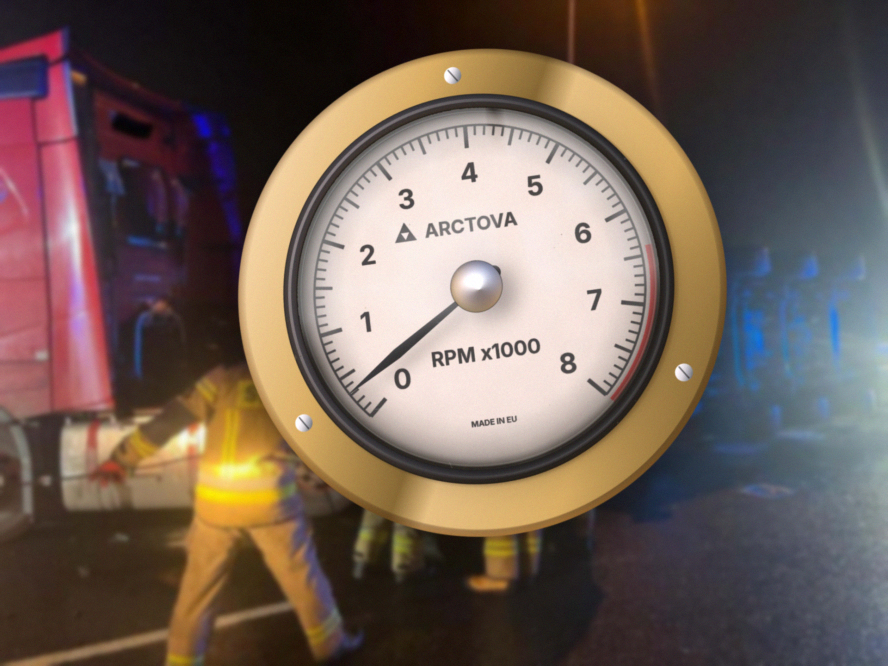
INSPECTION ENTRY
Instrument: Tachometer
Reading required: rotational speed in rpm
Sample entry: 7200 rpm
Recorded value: 300 rpm
